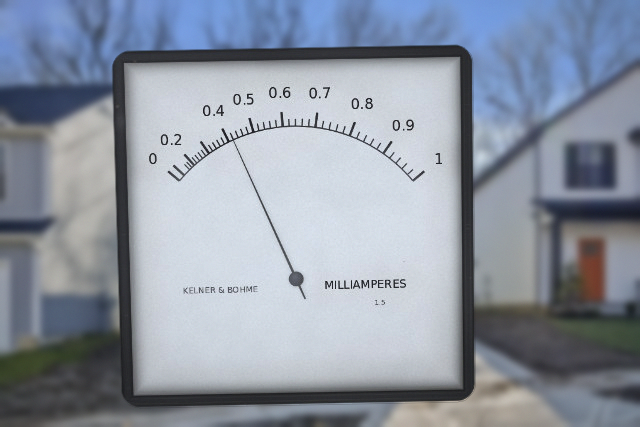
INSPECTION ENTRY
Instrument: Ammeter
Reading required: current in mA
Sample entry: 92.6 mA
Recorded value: 0.42 mA
